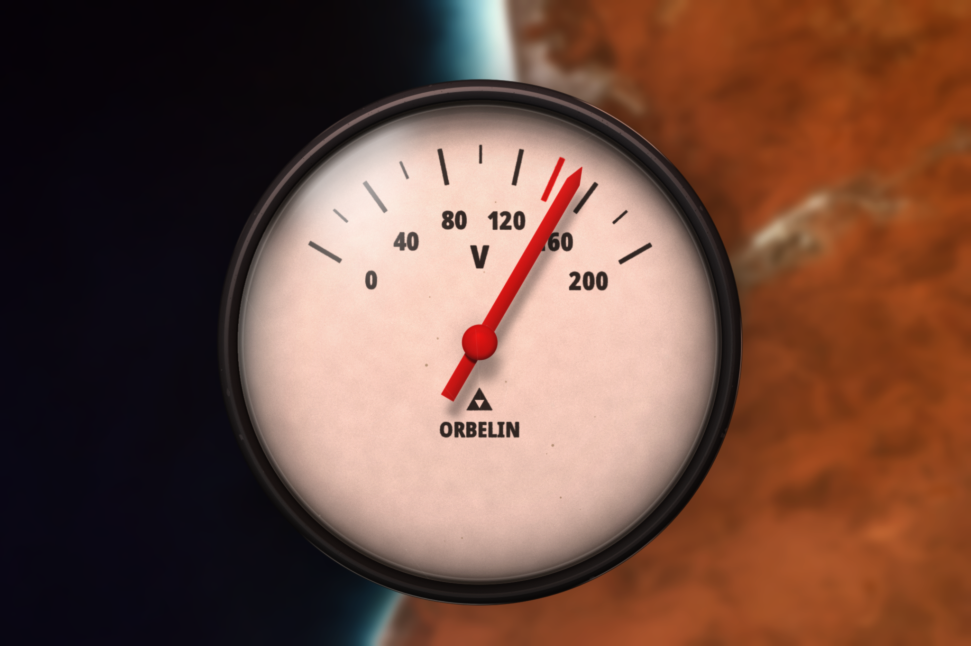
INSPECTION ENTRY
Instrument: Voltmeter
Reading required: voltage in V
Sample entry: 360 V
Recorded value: 150 V
